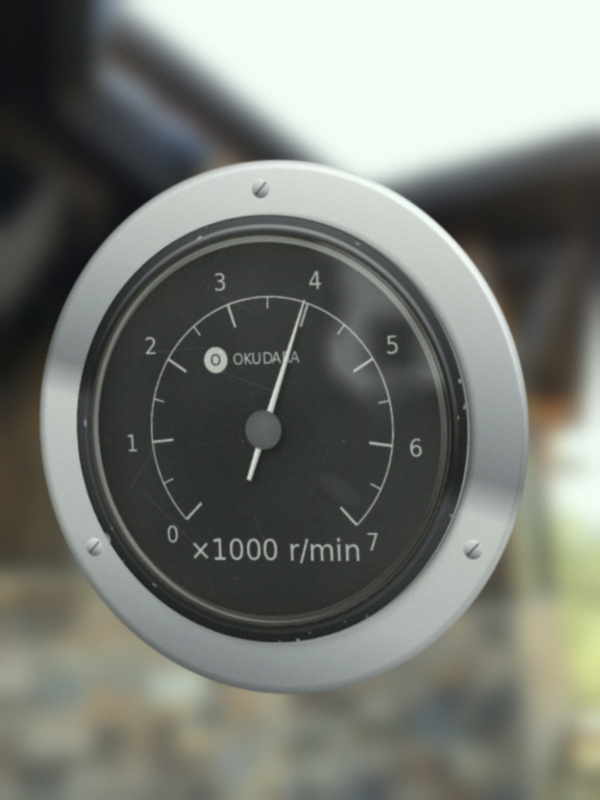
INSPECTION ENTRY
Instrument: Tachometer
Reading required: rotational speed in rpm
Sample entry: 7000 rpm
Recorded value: 4000 rpm
